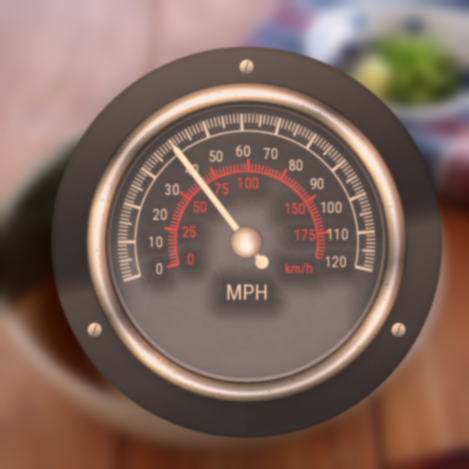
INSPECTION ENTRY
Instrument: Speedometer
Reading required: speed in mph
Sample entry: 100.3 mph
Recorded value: 40 mph
